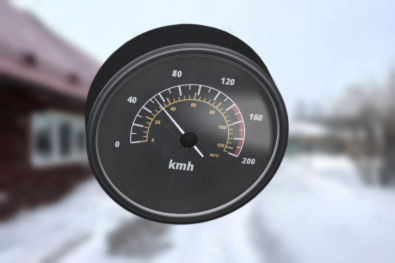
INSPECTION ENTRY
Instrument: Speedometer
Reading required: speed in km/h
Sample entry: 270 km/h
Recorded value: 55 km/h
